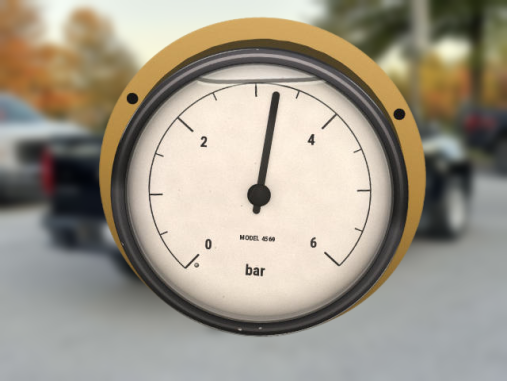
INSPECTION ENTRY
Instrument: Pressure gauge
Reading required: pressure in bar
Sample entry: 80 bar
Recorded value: 3.25 bar
